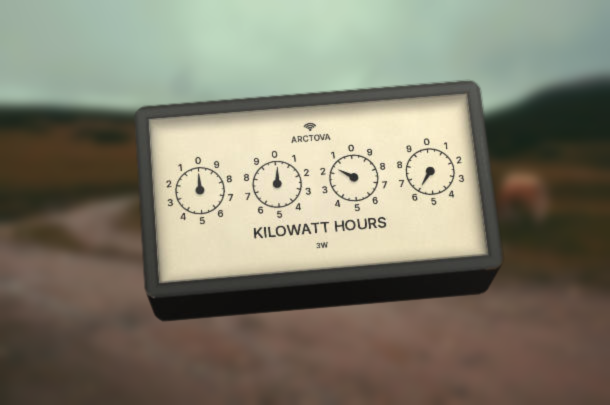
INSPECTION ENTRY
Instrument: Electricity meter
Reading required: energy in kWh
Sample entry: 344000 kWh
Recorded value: 16 kWh
